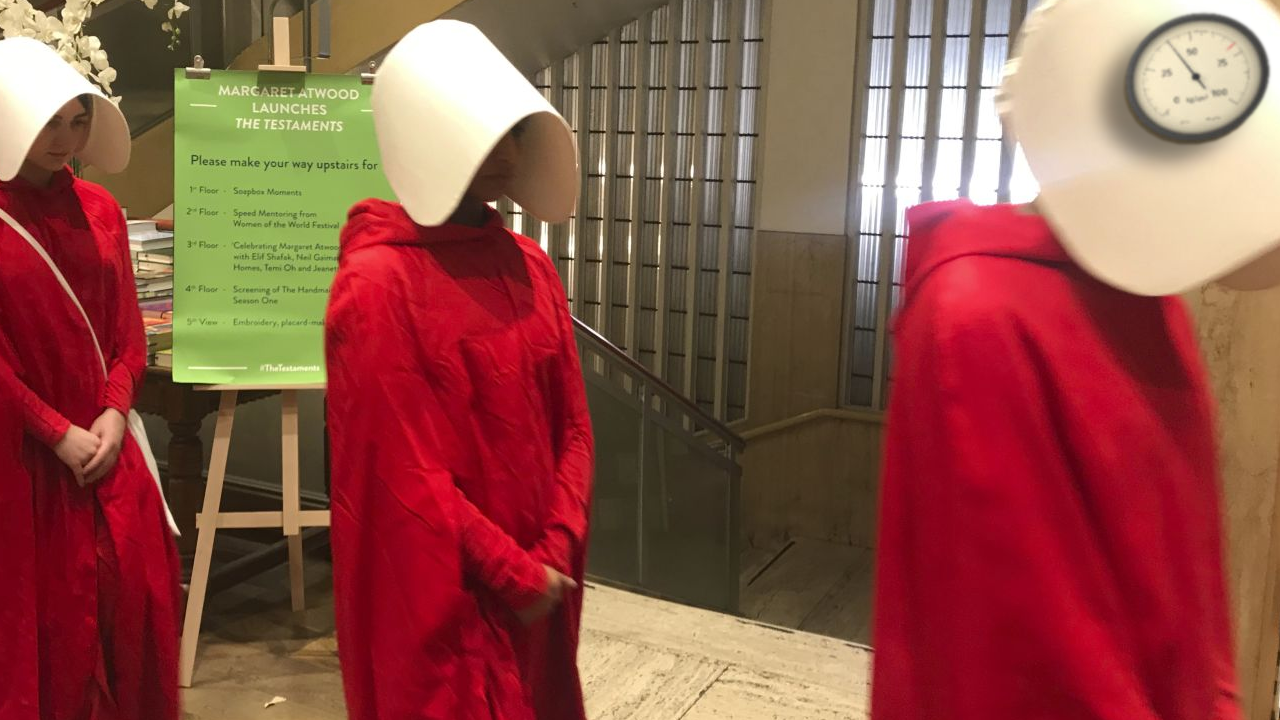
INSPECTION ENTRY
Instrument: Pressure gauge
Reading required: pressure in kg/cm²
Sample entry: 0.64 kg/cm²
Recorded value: 40 kg/cm²
